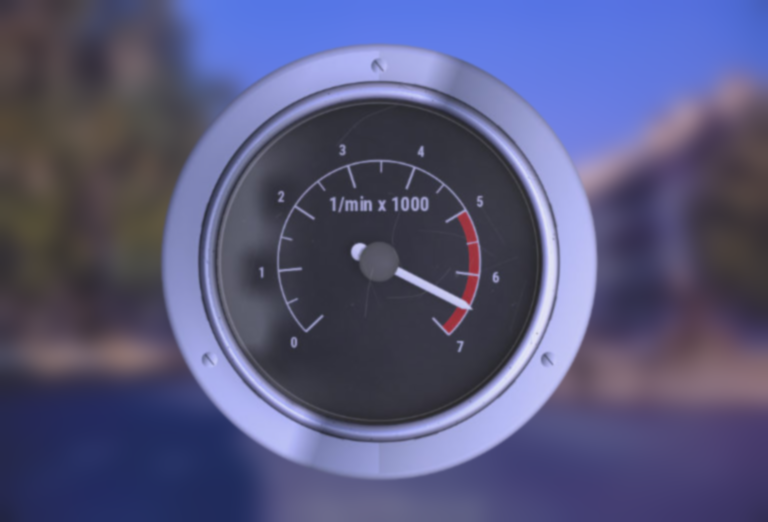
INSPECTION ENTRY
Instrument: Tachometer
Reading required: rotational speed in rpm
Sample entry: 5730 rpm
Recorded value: 6500 rpm
